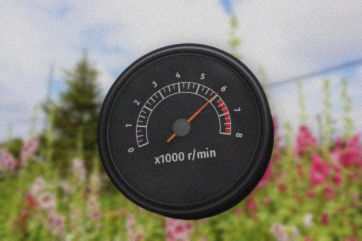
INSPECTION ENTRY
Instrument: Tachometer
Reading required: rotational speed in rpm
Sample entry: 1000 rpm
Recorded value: 6000 rpm
